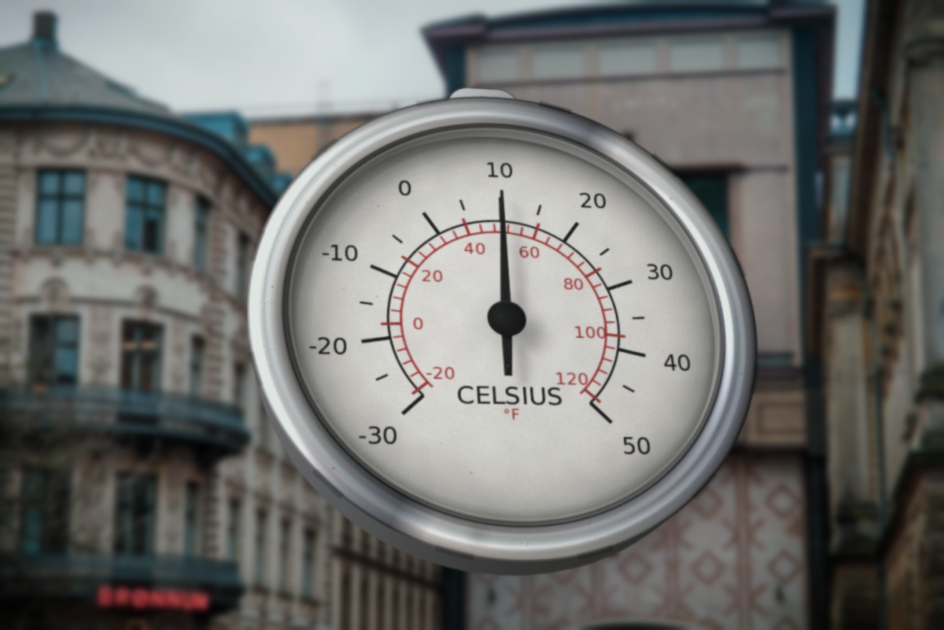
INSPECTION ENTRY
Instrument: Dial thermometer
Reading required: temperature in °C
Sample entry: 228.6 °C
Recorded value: 10 °C
